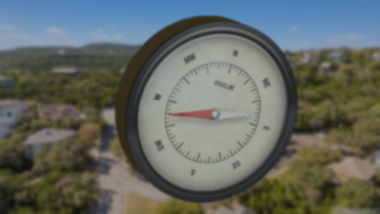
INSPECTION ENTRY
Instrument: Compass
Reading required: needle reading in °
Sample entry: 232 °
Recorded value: 255 °
